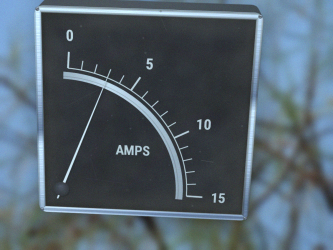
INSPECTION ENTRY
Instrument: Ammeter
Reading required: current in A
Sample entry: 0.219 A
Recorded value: 3 A
